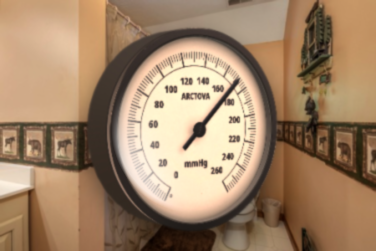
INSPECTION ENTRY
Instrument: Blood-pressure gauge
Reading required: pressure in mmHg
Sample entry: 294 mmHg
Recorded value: 170 mmHg
